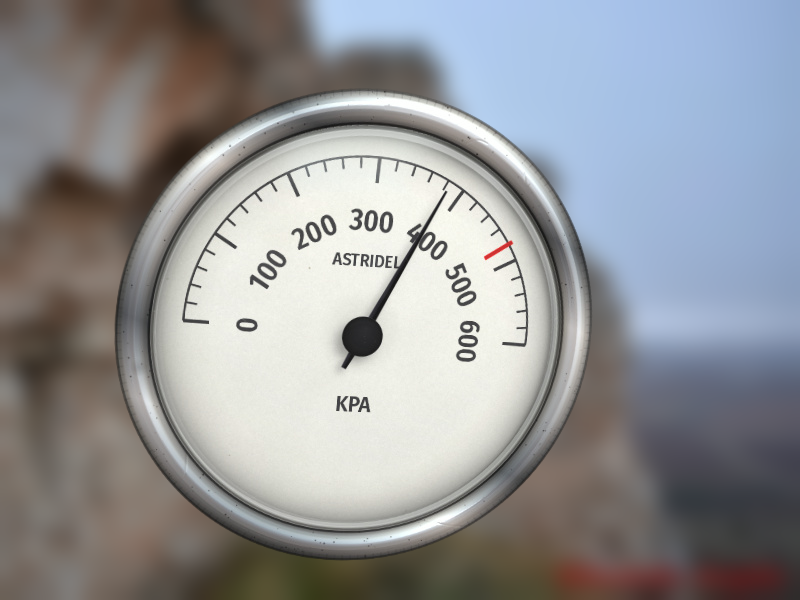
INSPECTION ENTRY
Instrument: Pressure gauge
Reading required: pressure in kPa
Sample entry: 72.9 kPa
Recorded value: 380 kPa
